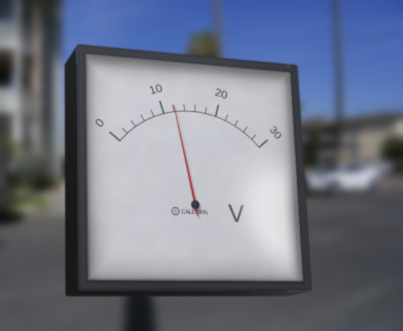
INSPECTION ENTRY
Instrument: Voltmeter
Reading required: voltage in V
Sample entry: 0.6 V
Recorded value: 12 V
